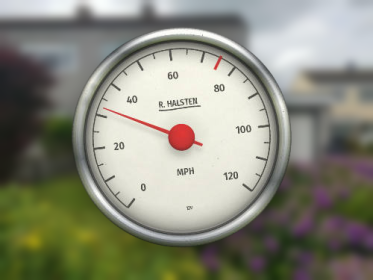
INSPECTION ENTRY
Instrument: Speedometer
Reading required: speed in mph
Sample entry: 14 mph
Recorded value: 32.5 mph
